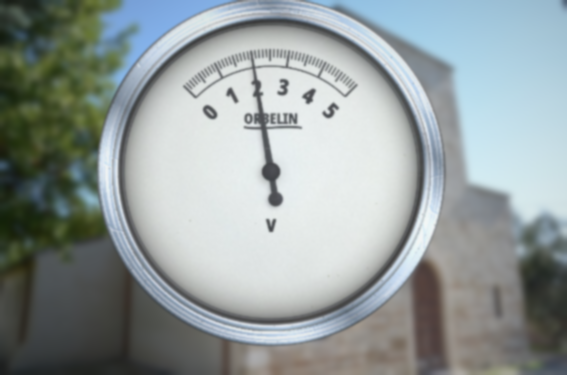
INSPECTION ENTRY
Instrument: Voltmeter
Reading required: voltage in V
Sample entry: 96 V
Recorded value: 2 V
